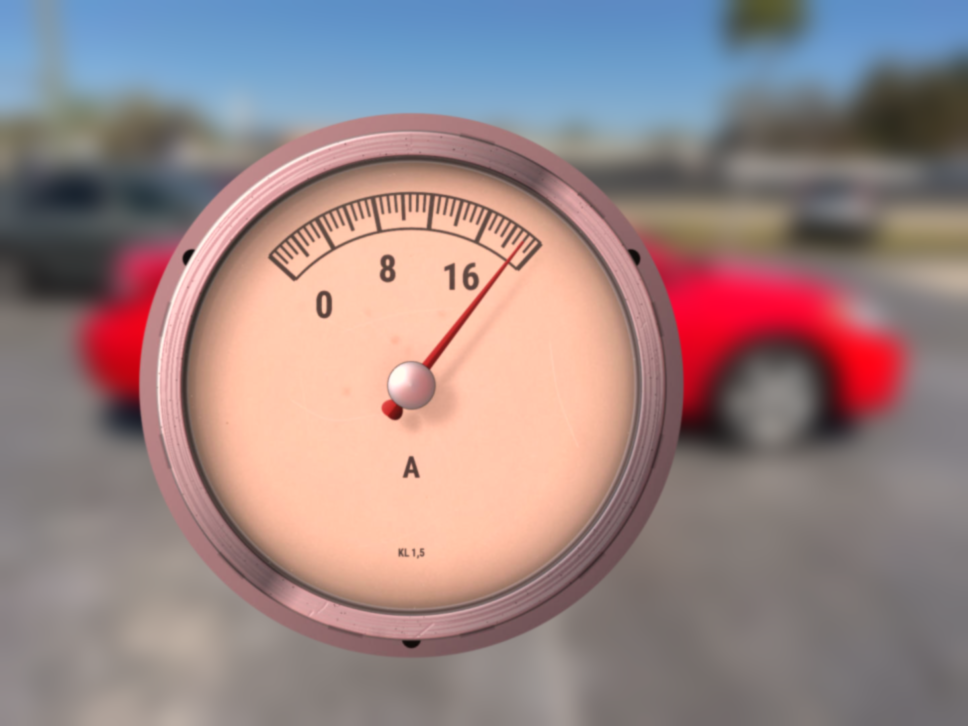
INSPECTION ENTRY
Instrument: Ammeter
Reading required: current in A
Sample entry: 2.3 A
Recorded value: 19 A
